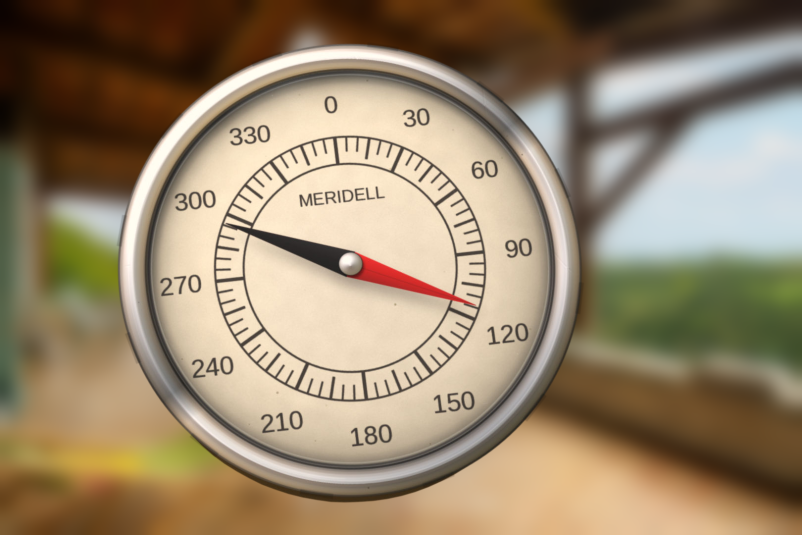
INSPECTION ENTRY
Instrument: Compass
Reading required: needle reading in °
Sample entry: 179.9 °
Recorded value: 115 °
